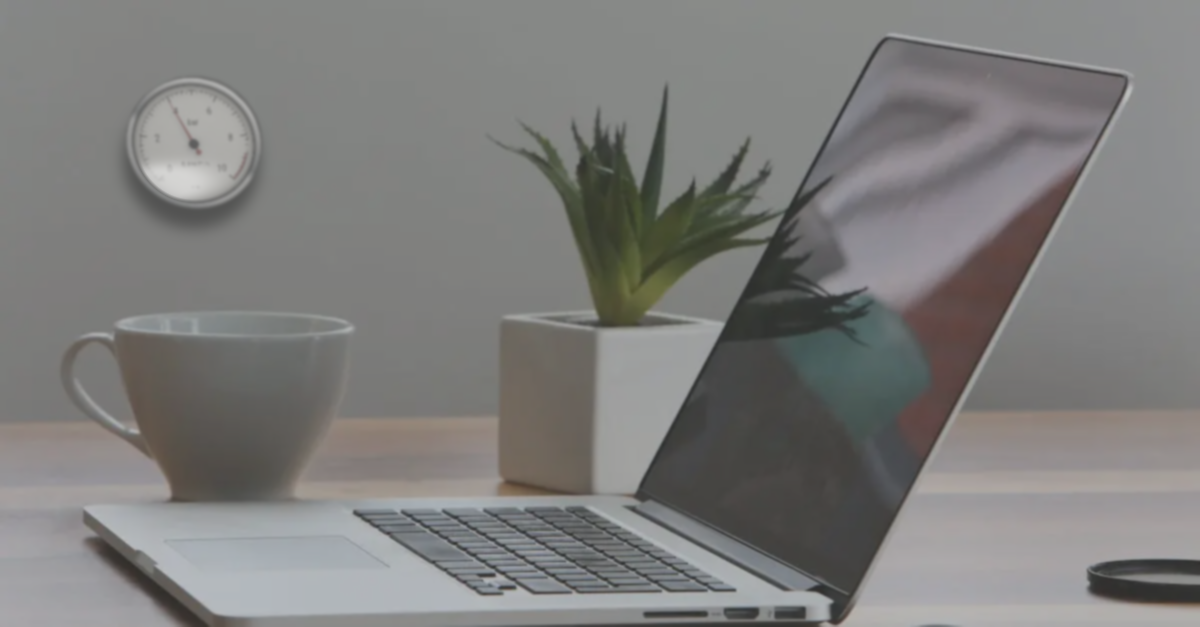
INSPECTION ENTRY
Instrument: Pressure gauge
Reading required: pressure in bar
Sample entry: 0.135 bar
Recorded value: 4 bar
